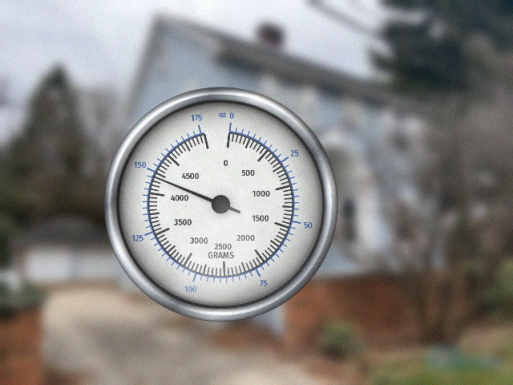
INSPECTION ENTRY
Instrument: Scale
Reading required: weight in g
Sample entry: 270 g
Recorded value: 4200 g
